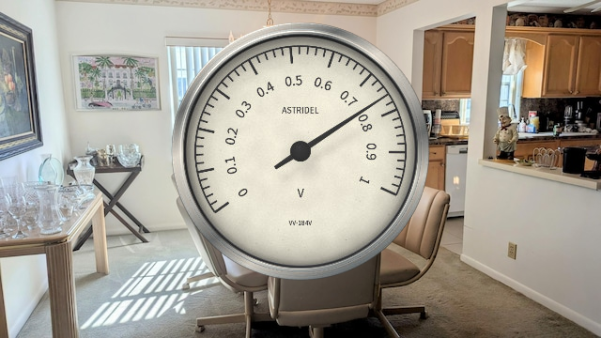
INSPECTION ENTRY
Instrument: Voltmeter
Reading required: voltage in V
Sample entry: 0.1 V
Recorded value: 0.76 V
